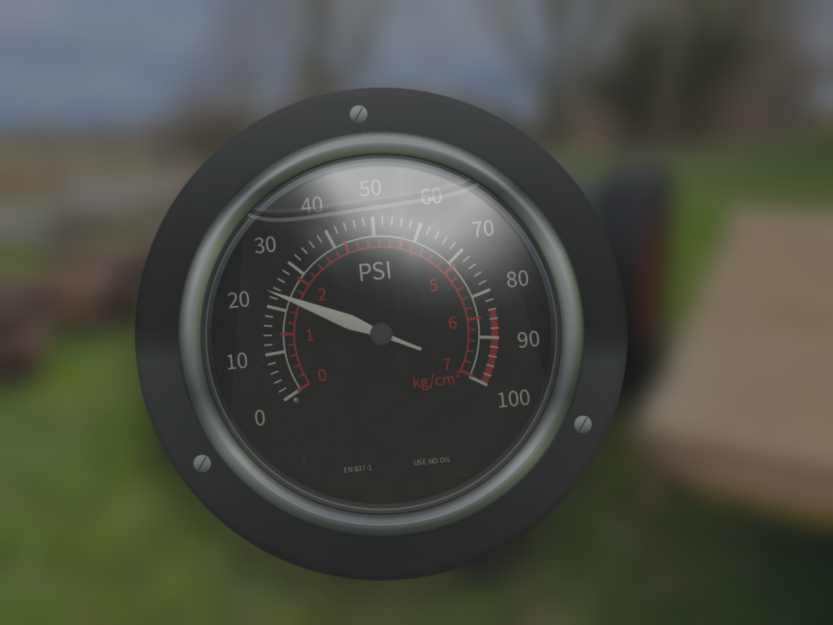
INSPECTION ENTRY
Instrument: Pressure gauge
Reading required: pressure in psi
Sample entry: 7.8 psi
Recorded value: 23 psi
